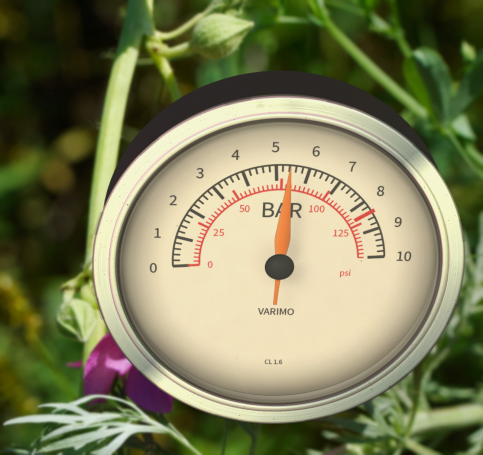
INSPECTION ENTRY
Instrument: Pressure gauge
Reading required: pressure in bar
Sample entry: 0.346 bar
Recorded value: 5.4 bar
